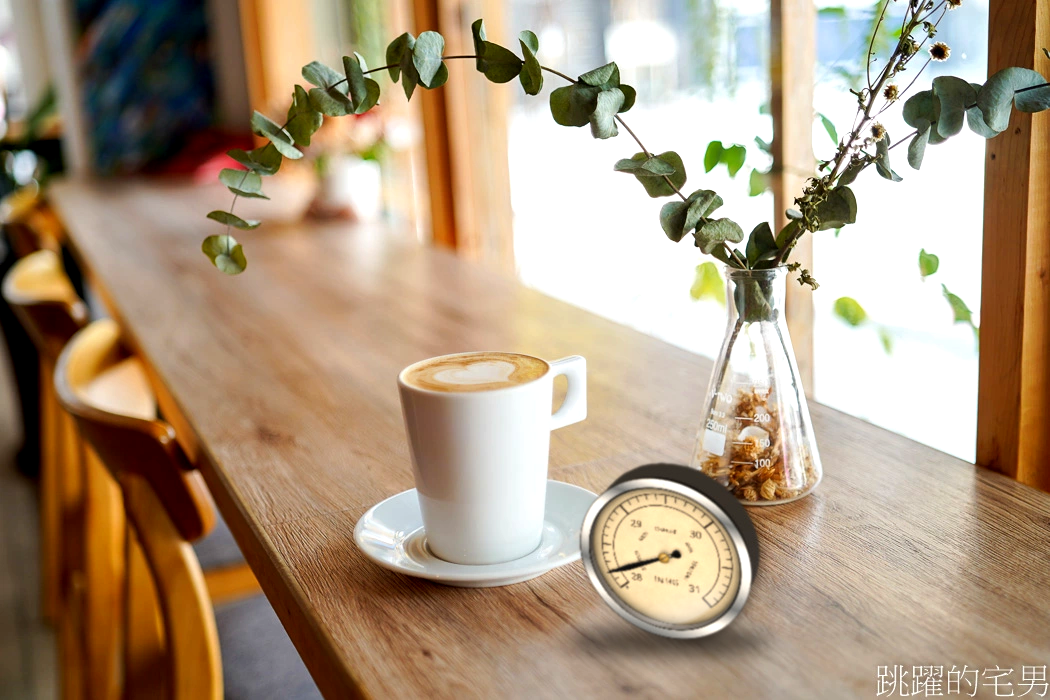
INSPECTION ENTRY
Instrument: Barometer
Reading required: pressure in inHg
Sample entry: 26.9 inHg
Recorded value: 28.2 inHg
